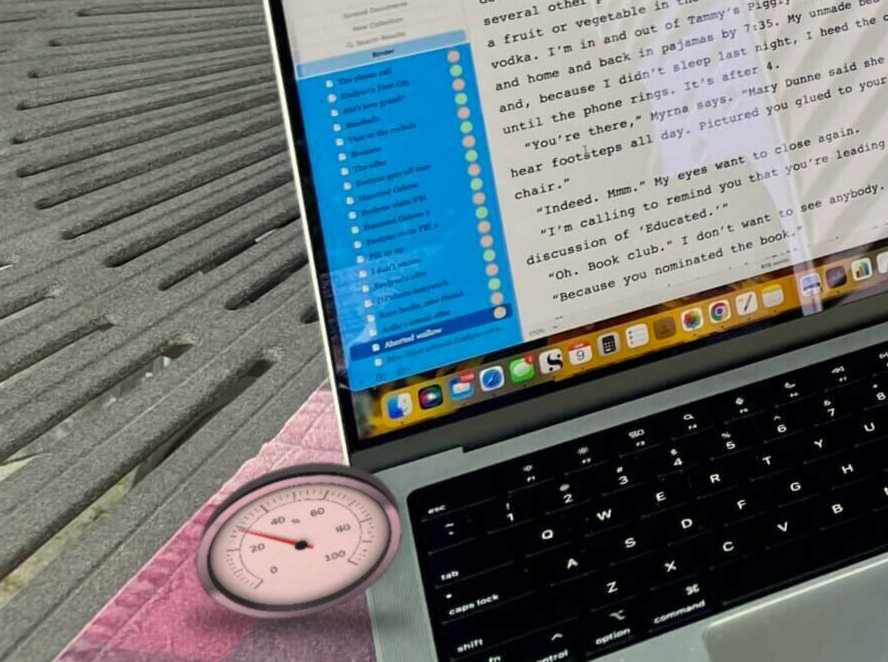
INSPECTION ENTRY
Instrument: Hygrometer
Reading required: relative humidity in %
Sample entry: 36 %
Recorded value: 30 %
